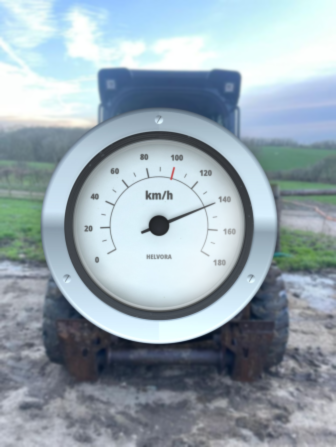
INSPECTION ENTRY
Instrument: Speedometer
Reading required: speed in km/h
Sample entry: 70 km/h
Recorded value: 140 km/h
